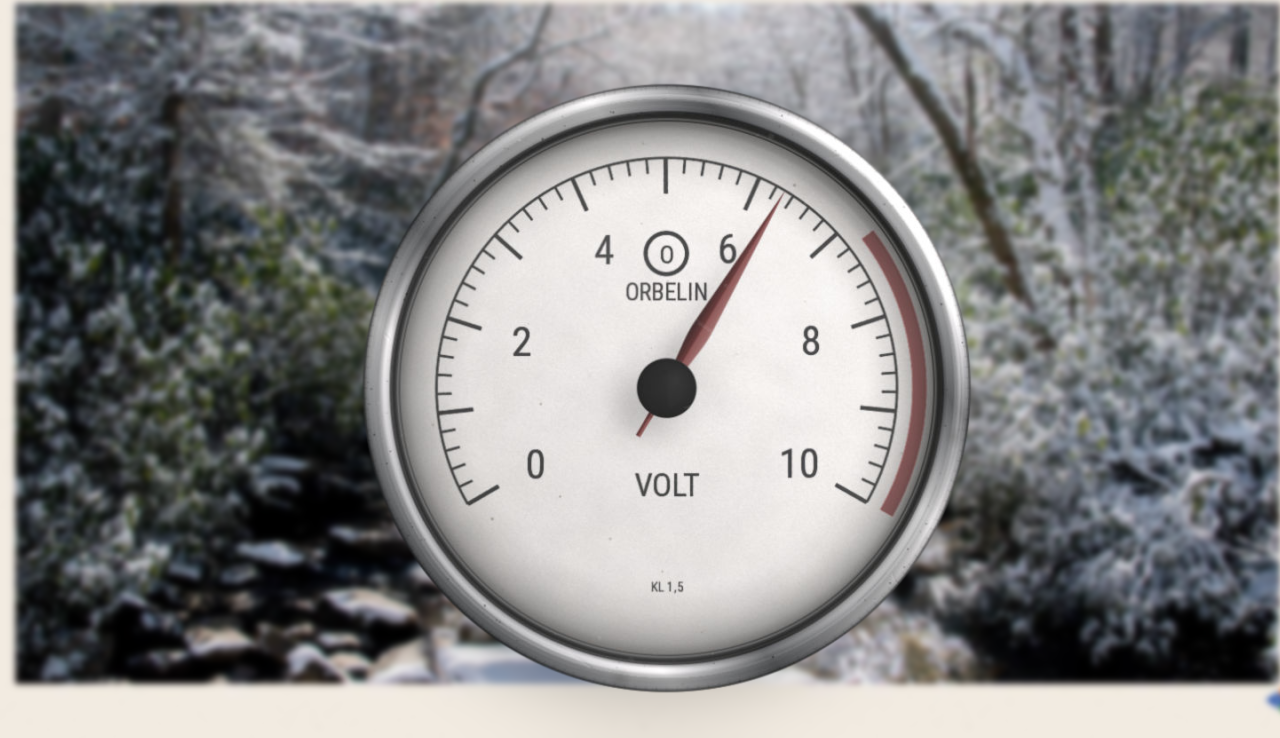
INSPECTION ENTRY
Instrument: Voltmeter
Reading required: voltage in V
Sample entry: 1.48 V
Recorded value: 6.3 V
